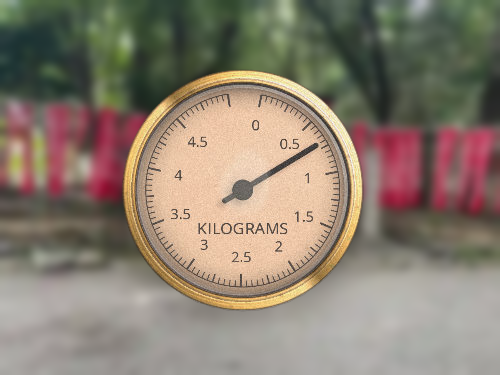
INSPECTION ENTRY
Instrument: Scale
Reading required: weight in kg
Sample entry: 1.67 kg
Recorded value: 0.7 kg
